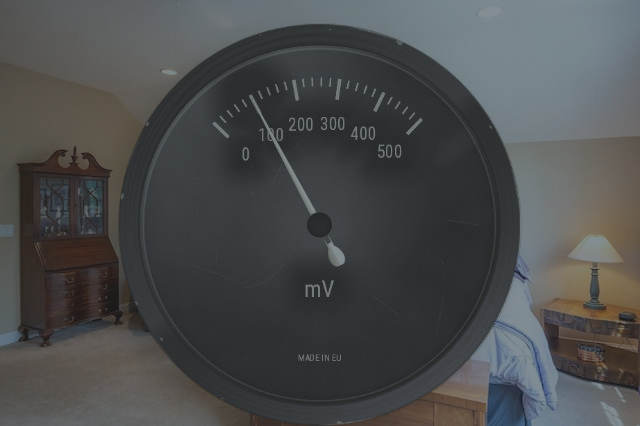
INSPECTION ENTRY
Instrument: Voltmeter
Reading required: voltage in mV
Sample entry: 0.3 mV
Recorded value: 100 mV
